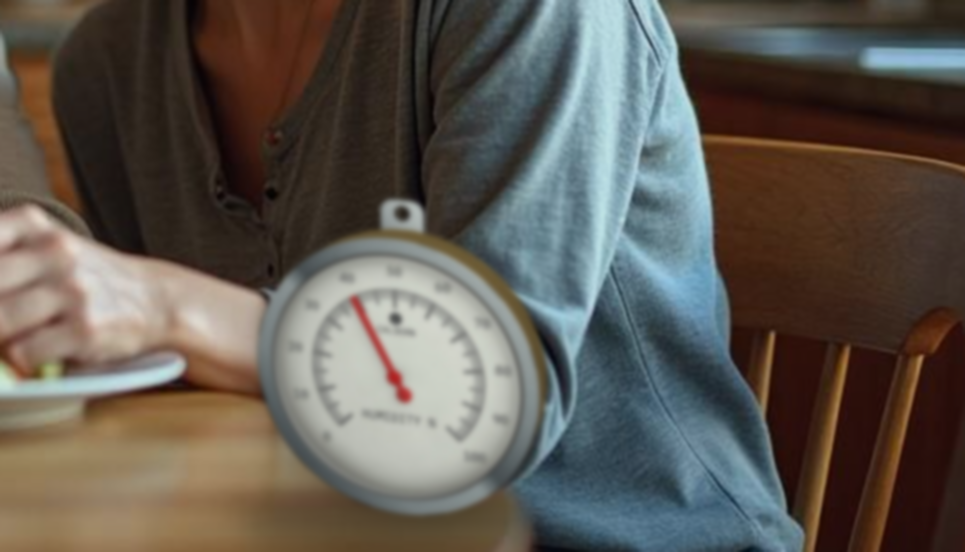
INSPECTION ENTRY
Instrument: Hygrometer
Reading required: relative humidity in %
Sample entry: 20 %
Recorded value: 40 %
